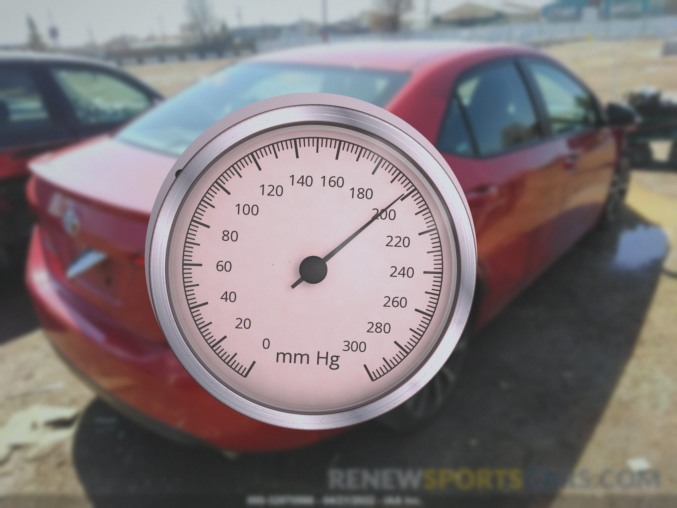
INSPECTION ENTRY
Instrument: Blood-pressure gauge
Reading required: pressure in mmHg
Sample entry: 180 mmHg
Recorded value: 198 mmHg
